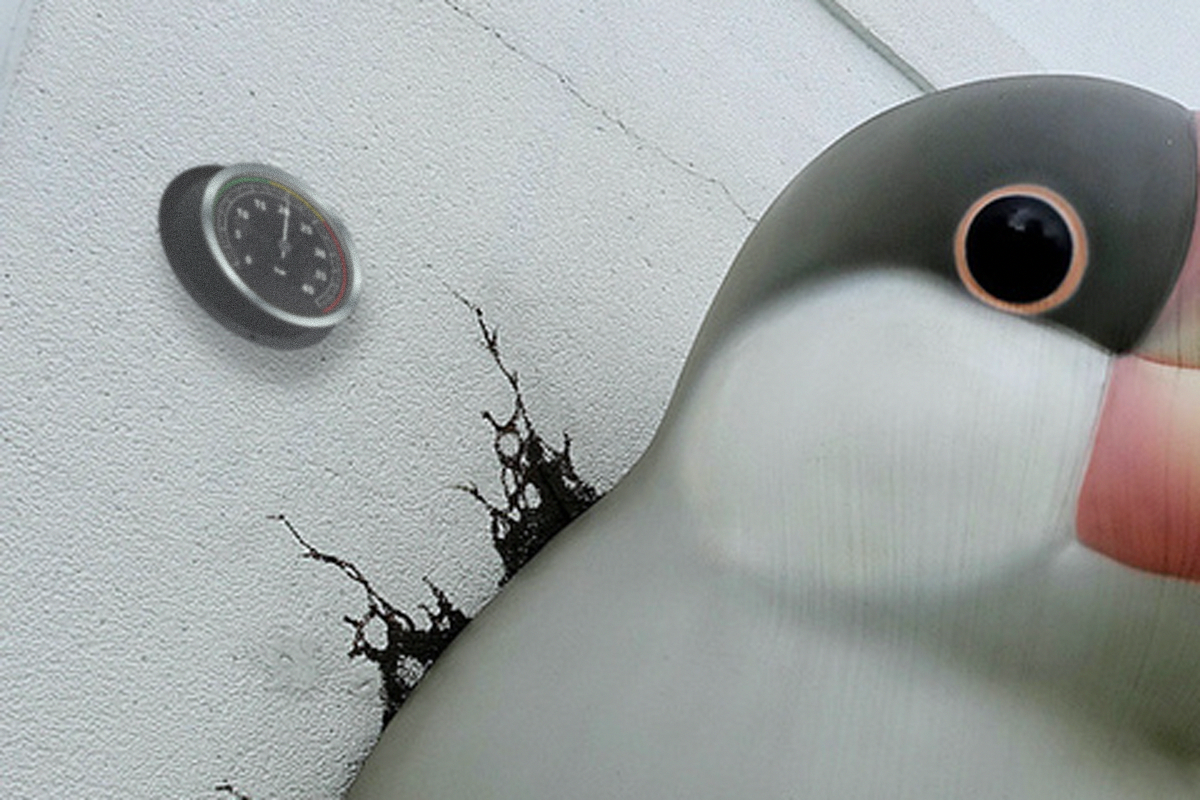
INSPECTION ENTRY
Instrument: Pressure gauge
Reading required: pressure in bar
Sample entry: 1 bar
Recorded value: 20 bar
